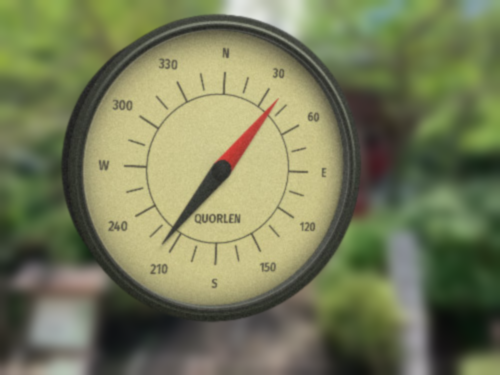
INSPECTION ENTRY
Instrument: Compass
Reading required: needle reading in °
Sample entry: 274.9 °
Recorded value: 37.5 °
